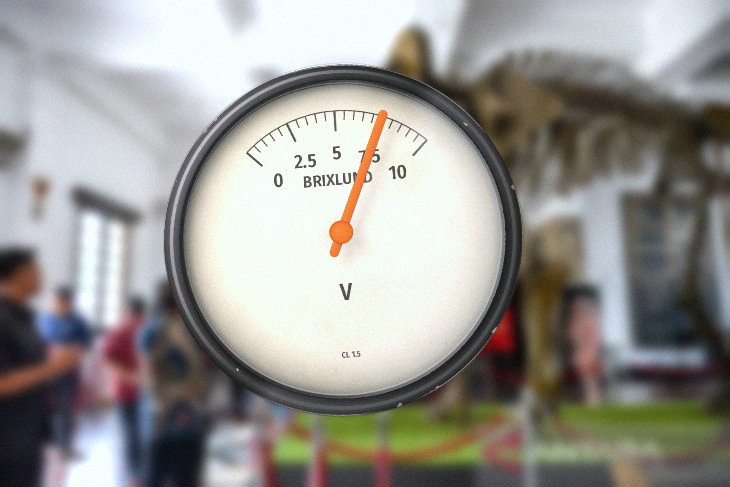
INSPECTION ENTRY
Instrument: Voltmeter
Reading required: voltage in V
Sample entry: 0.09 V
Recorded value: 7.5 V
